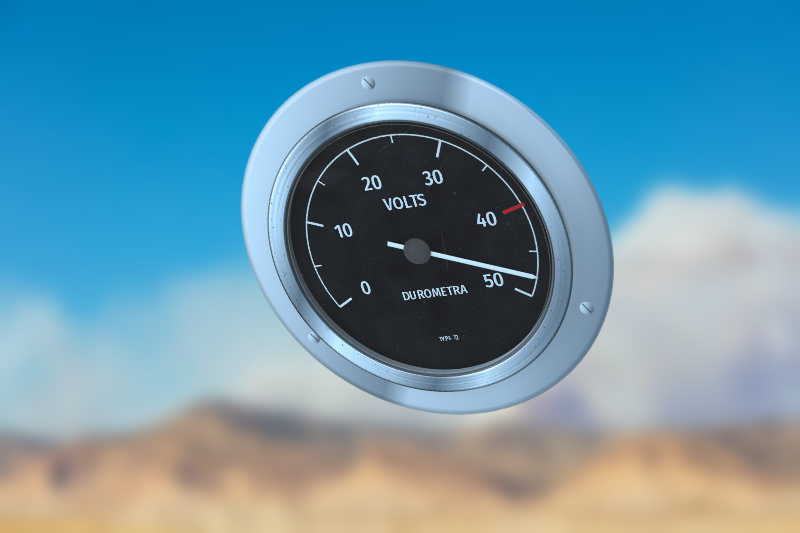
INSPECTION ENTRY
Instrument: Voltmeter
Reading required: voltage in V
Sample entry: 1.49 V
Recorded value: 47.5 V
